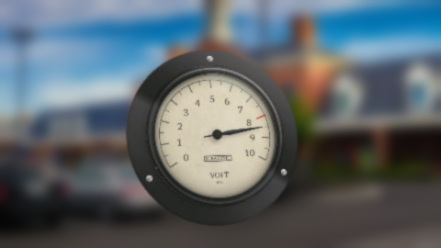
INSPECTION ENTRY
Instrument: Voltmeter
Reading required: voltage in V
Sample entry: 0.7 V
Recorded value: 8.5 V
